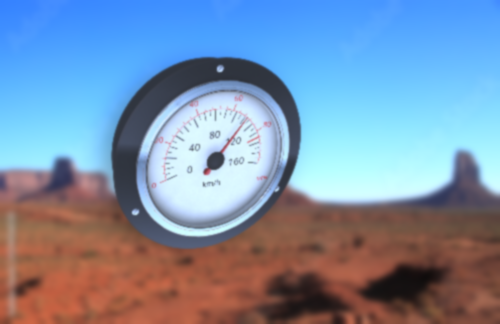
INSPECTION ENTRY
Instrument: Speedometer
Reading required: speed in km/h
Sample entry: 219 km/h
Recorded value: 110 km/h
